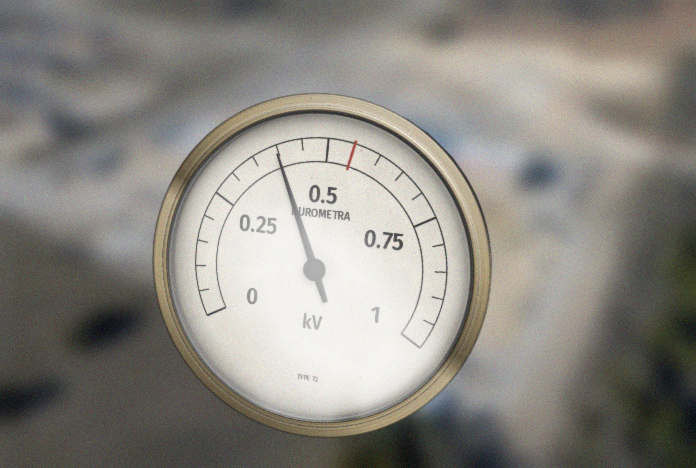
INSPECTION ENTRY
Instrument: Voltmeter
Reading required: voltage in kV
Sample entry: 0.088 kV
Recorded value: 0.4 kV
